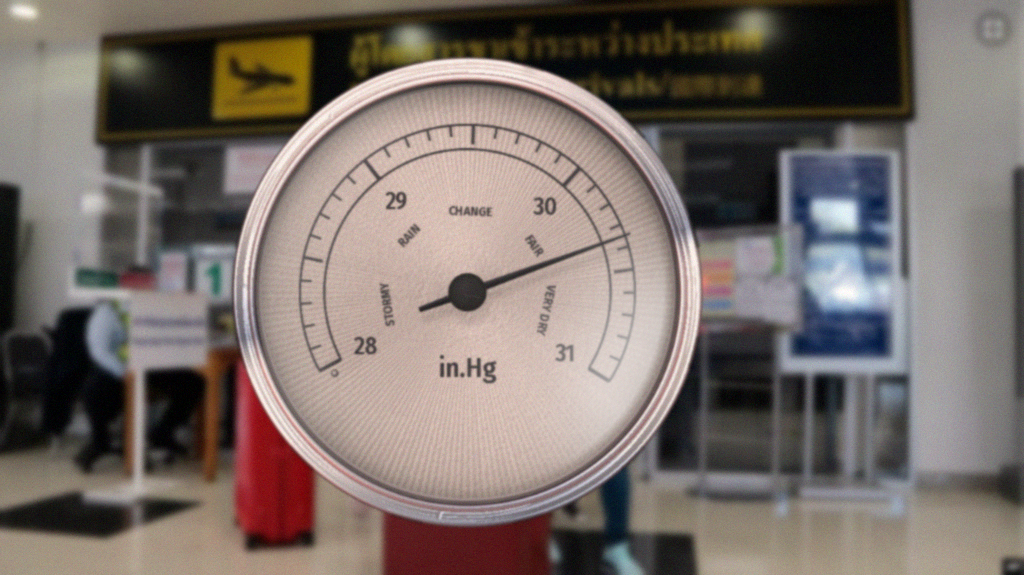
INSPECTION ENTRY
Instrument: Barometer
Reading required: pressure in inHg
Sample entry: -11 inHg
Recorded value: 30.35 inHg
